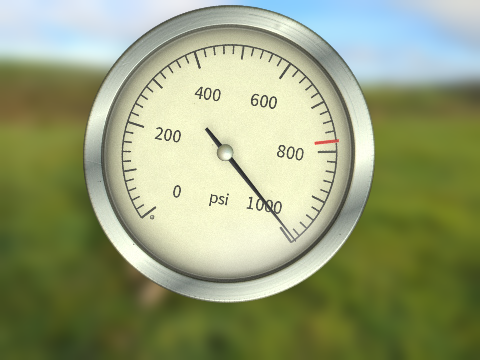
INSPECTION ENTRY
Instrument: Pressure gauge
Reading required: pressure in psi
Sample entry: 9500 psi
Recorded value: 990 psi
